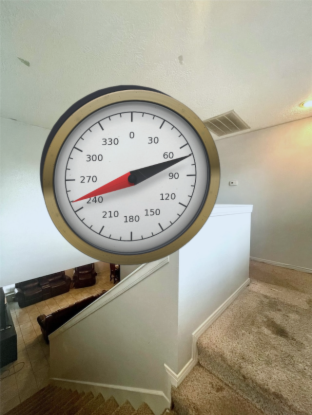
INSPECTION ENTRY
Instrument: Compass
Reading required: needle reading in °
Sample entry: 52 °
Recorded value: 250 °
